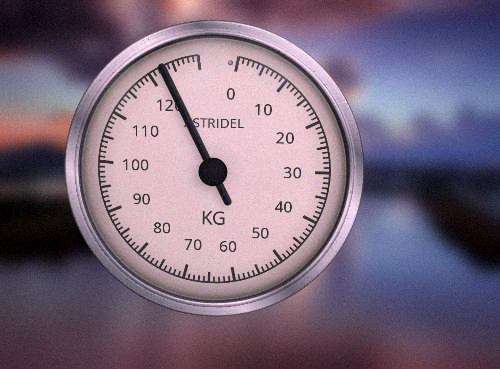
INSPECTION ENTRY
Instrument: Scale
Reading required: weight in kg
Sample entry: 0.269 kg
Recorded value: 123 kg
